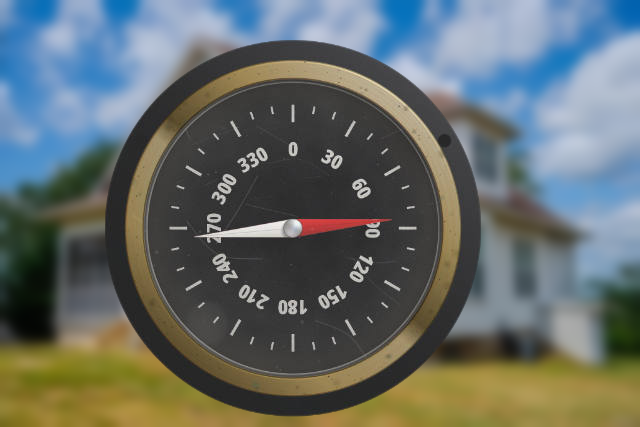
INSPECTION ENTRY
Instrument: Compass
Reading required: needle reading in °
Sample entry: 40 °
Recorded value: 85 °
